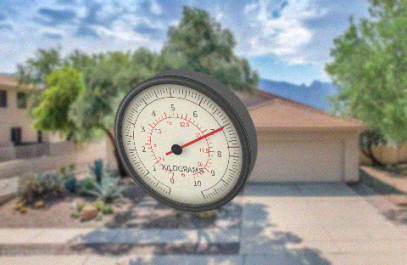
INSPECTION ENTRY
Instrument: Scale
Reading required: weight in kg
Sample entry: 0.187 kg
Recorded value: 7 kg
